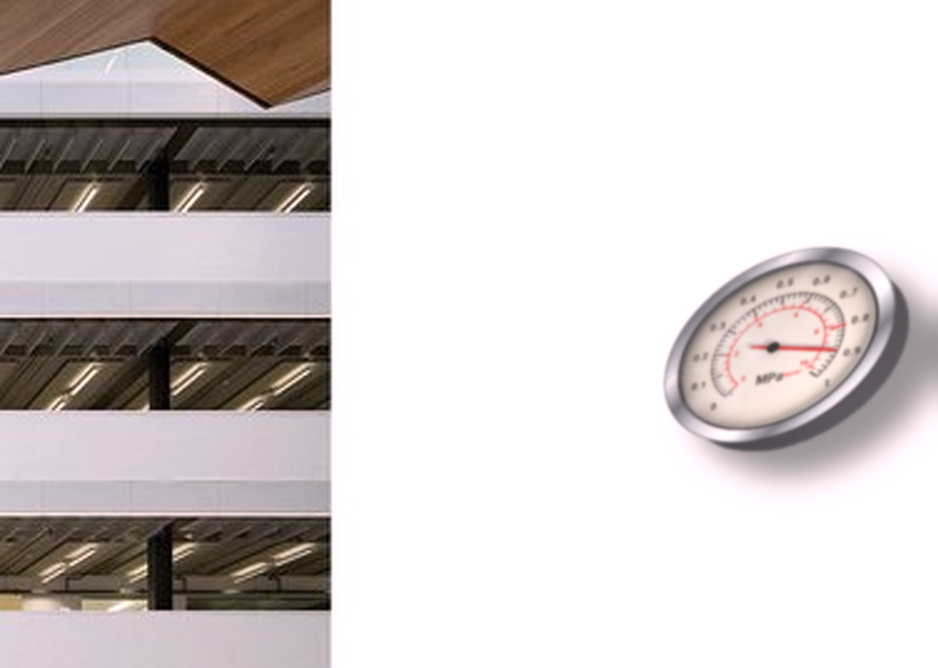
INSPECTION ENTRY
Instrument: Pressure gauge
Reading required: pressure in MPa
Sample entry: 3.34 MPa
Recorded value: 0.9 MPa
